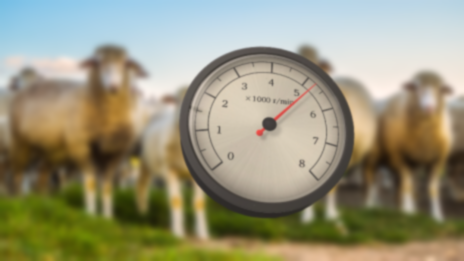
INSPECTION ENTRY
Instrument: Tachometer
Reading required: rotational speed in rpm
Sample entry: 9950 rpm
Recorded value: 5250 rpm
